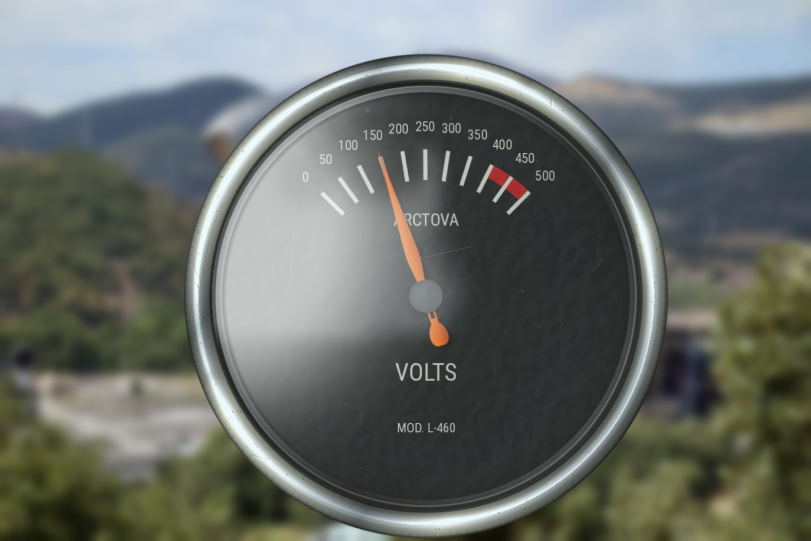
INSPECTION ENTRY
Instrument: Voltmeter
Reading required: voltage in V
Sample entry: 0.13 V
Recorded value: 150 V
